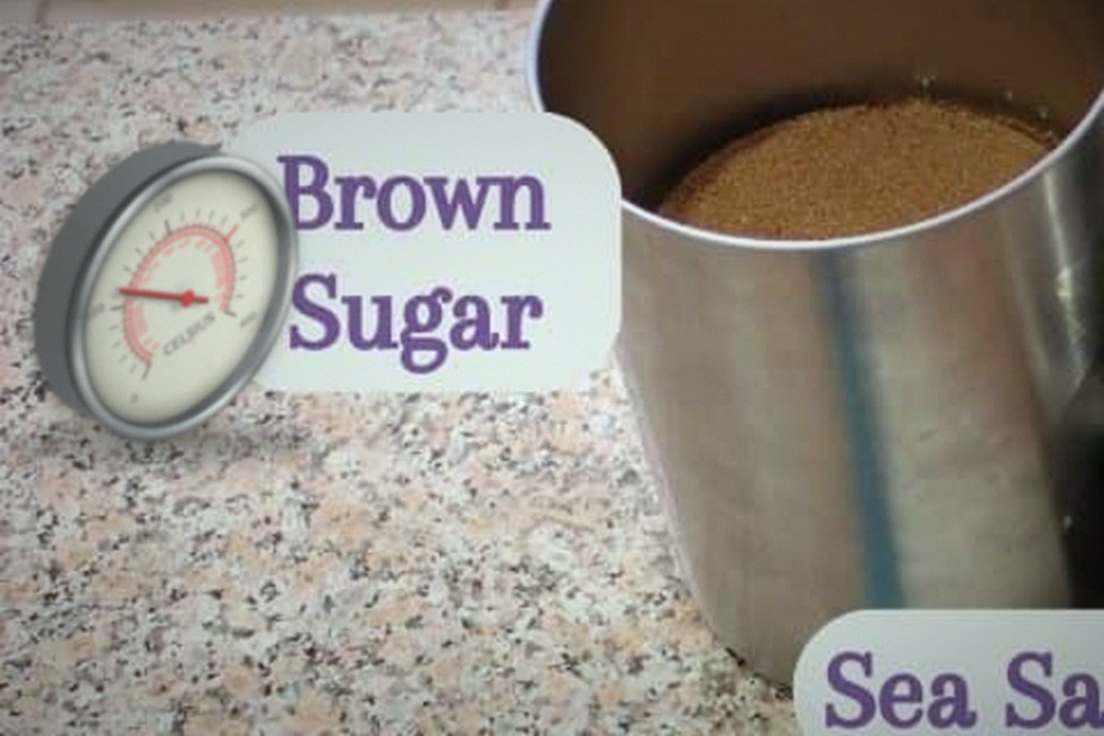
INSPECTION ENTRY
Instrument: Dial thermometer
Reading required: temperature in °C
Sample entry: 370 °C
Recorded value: 120 °C
